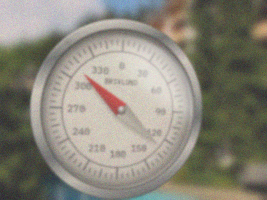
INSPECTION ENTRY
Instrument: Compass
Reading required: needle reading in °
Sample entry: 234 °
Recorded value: 310 °
